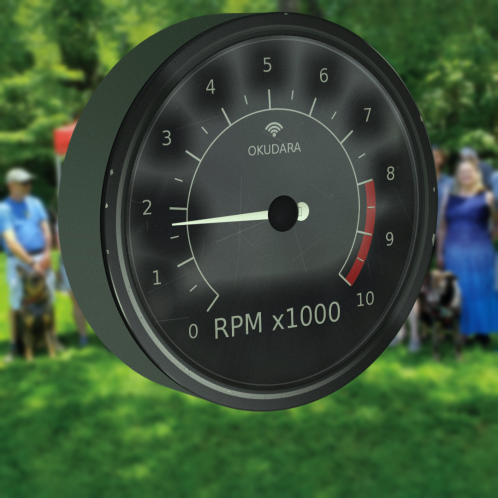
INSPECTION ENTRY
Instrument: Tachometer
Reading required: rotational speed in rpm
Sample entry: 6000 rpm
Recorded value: 1750 rpm
